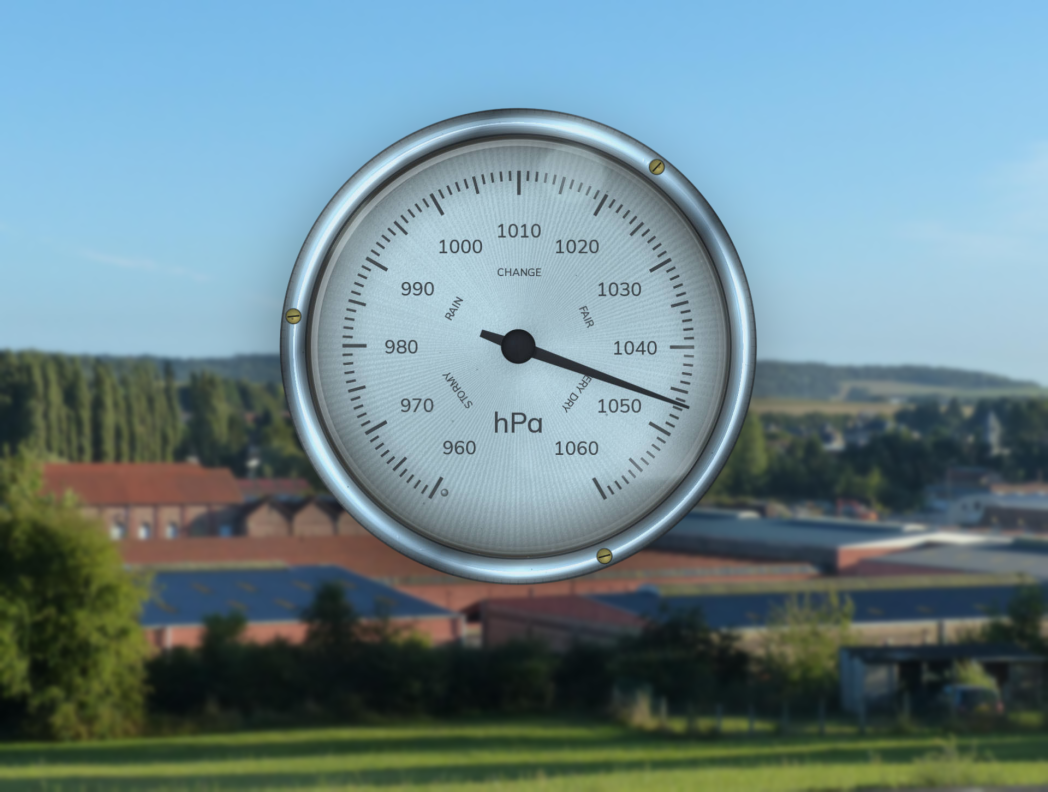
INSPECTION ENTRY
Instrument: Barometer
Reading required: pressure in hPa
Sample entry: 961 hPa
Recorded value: 1046.5 hPa
